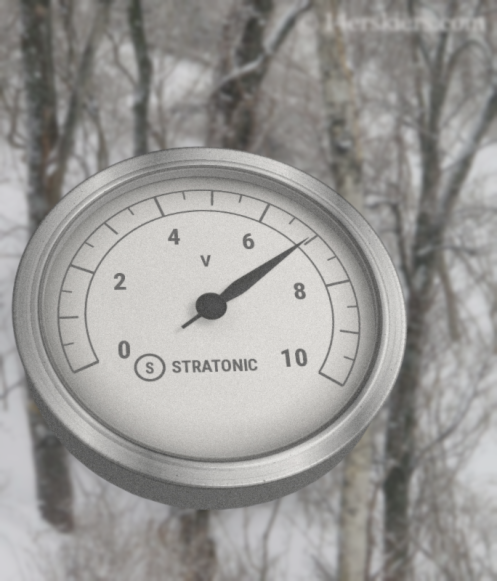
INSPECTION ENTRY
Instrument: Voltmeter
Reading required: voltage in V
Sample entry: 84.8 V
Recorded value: 7 V
